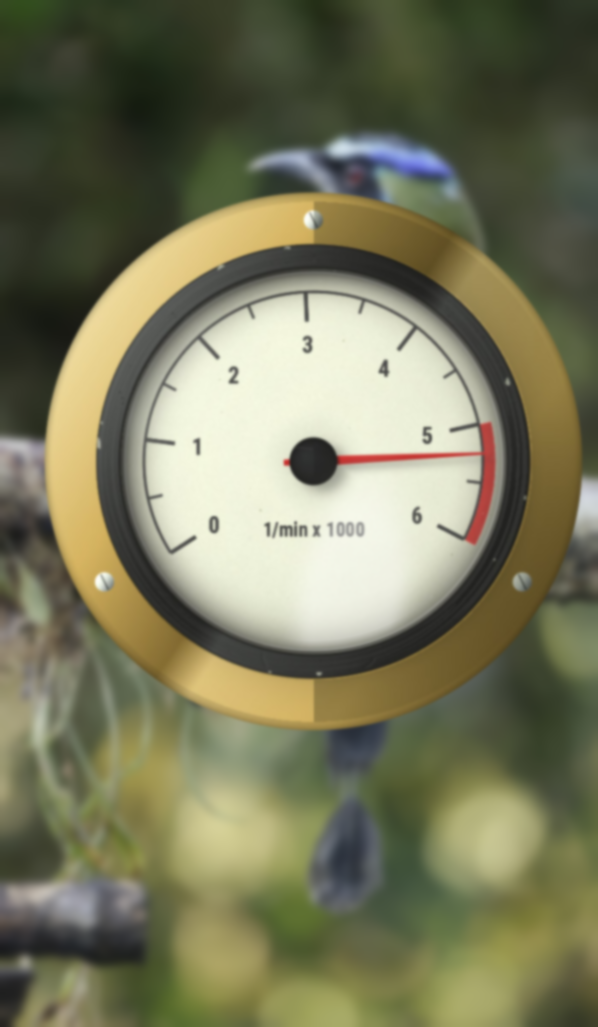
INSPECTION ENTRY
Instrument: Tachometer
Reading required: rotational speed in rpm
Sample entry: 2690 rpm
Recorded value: 5250 rpm
